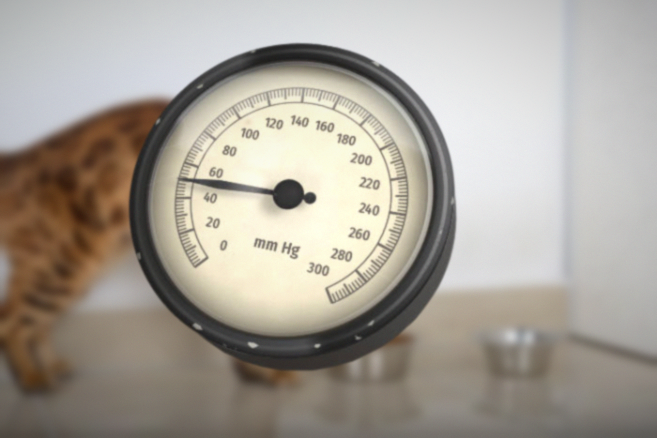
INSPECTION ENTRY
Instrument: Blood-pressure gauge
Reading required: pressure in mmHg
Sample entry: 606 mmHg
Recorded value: 50 mmHg
